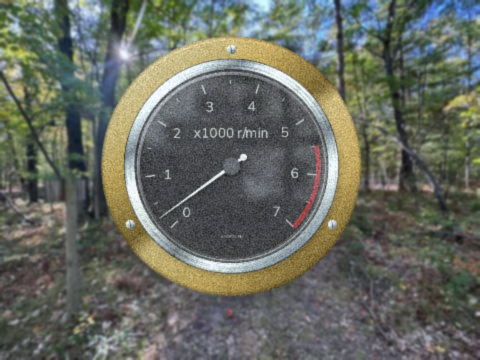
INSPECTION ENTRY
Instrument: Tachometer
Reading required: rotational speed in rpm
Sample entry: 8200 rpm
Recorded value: 250 rpm
